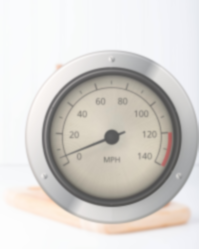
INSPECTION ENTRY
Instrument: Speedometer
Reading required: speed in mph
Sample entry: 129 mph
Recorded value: 5 mph
